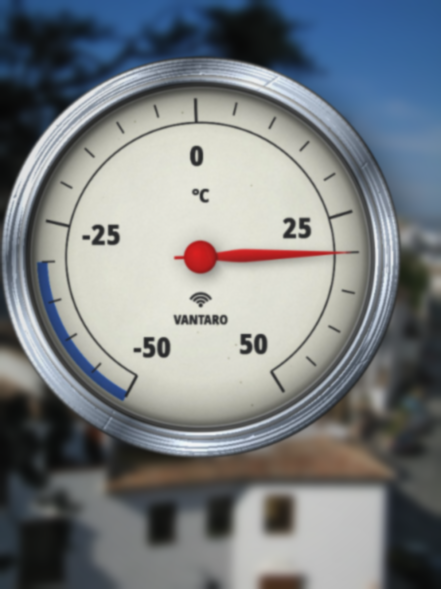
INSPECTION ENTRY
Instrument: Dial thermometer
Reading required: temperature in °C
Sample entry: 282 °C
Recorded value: 30 °C
